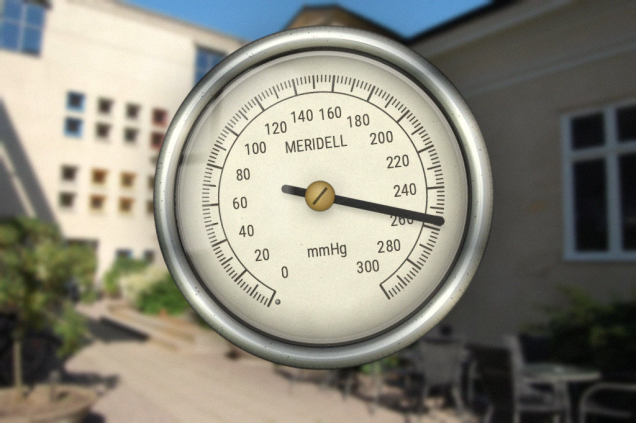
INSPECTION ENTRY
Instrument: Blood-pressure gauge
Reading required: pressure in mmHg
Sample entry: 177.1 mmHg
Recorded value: 256 mmHg
